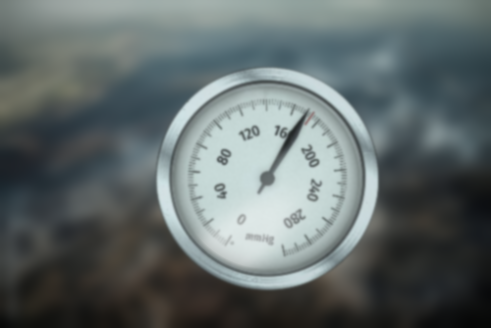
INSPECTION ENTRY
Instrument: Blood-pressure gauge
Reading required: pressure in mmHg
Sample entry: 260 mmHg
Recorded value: 170 mmHg
